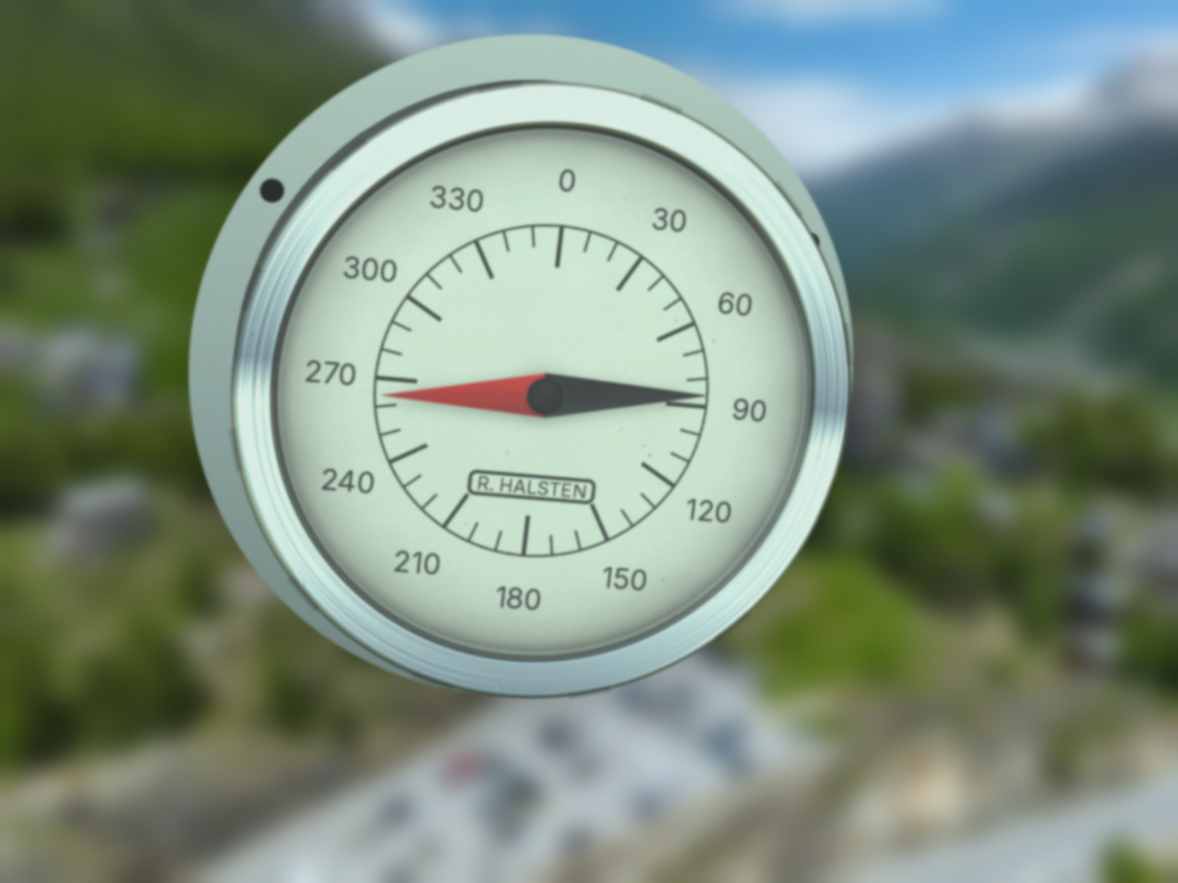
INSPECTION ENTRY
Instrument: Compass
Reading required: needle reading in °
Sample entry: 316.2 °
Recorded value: 265 °
